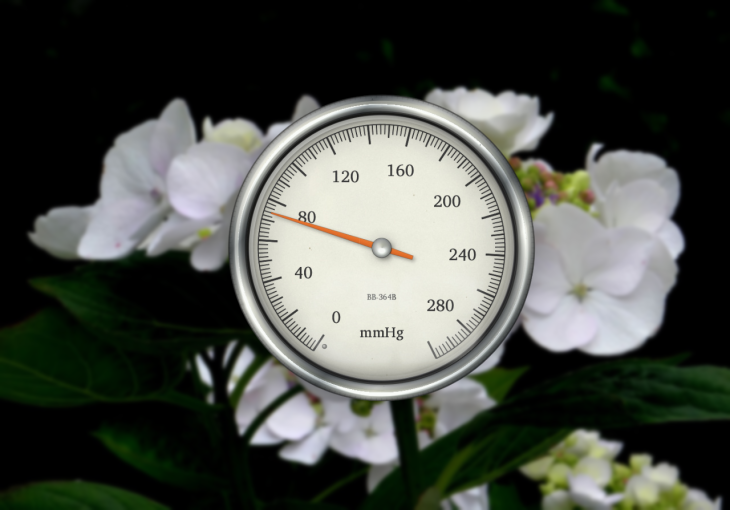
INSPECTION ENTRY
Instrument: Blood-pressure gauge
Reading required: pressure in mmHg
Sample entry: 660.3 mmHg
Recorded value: 74 mmHg
